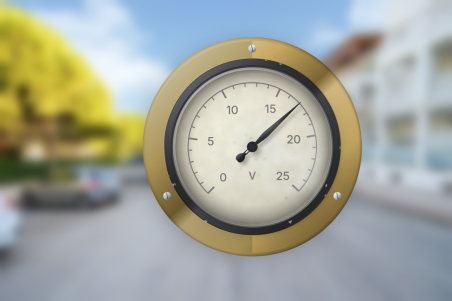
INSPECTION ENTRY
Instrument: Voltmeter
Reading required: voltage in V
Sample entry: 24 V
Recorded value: 17 V
